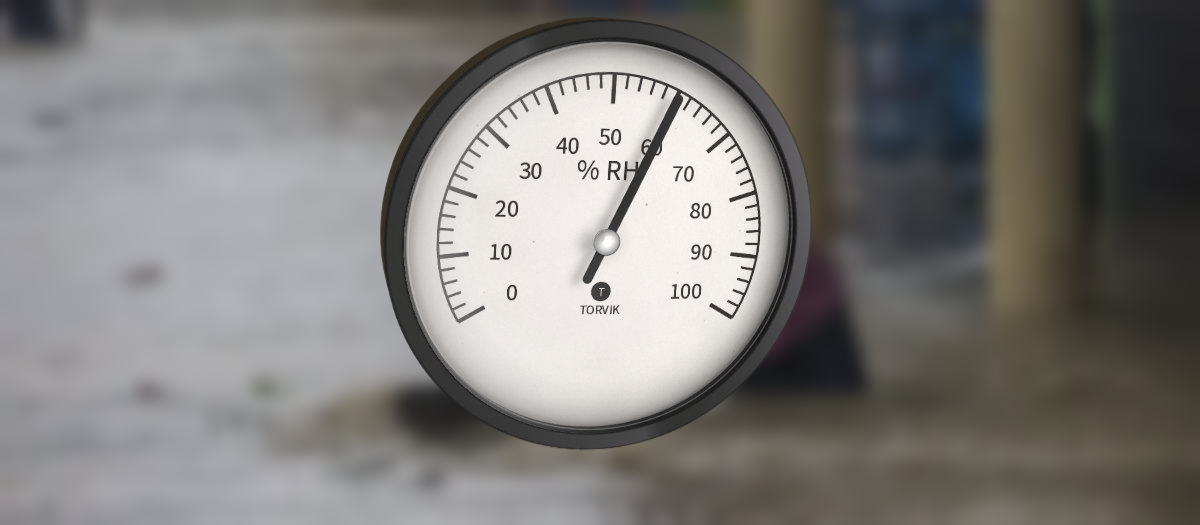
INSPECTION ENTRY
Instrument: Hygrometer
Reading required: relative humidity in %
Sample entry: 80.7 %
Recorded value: 60 %
